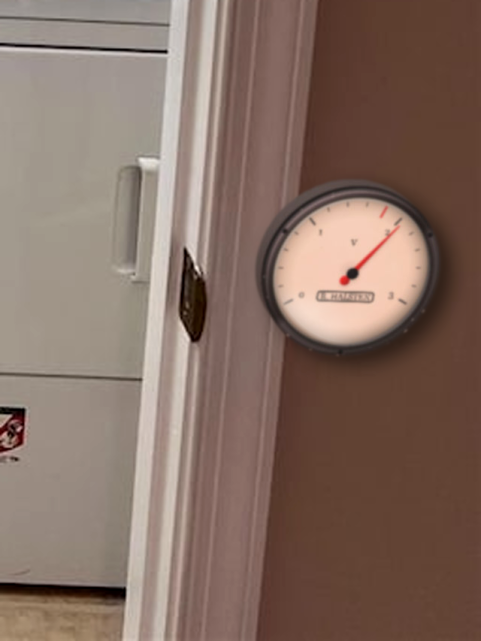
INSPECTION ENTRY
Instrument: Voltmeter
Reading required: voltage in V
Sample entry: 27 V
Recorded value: 2 V
